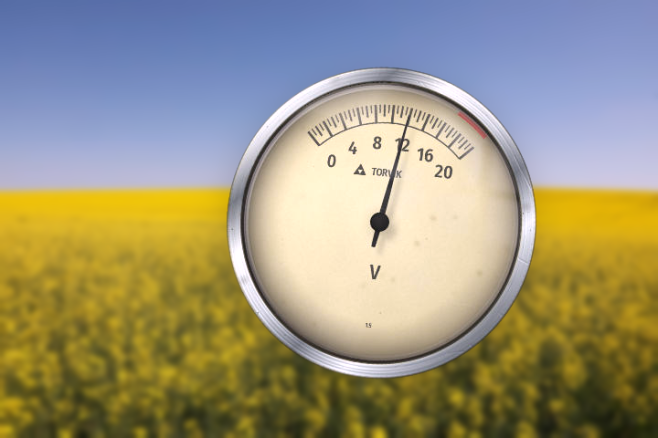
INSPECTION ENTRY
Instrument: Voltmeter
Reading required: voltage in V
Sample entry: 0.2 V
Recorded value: 12 V
